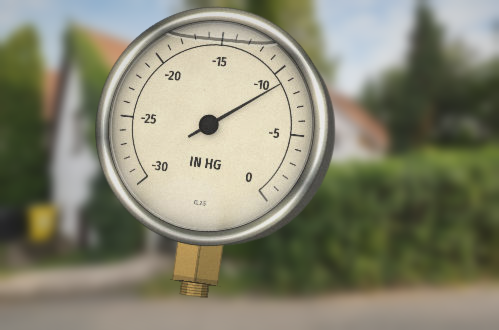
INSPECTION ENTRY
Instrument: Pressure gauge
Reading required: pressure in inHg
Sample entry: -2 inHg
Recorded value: -9 inHg
